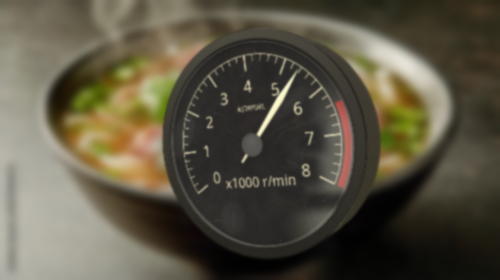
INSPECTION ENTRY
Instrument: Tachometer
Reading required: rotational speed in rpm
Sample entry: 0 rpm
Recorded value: 5400 rpm
